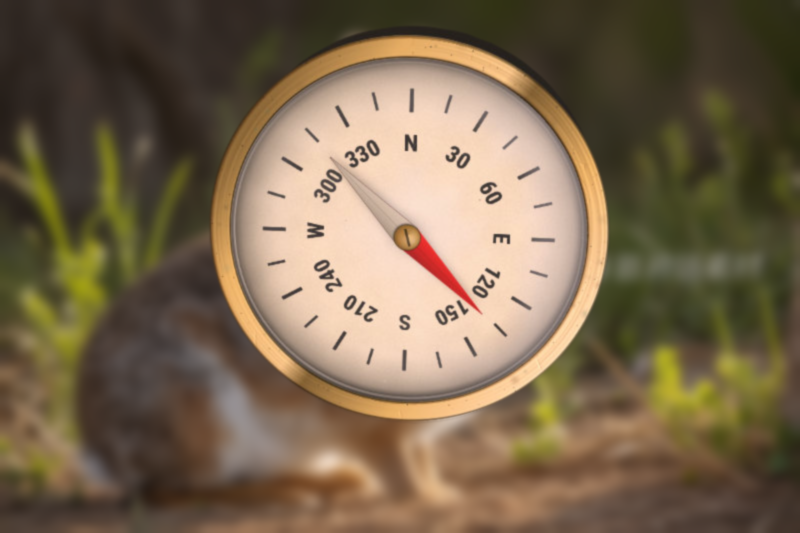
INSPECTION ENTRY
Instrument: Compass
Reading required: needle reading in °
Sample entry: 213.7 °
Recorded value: 135 °
